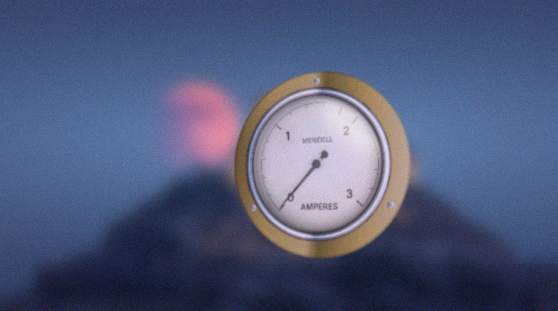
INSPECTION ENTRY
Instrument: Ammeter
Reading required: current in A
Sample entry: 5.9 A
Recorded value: 0 A
